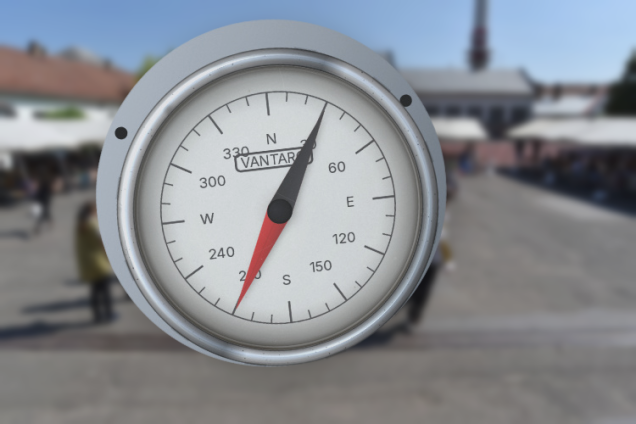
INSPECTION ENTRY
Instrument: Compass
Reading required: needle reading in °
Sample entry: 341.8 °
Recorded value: 210 °
